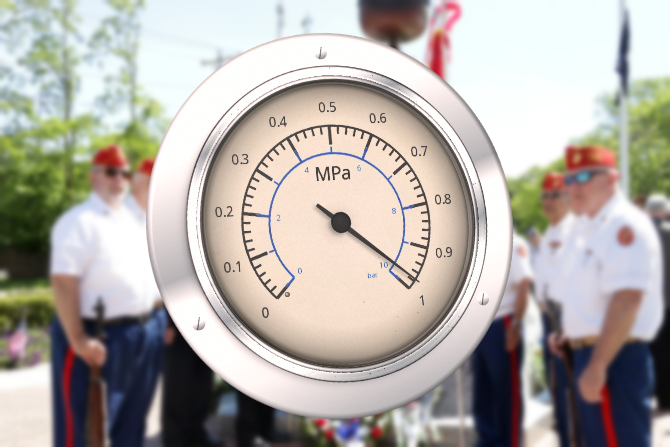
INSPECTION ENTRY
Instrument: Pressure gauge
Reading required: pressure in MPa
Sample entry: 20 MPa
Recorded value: 0.98 MPa
